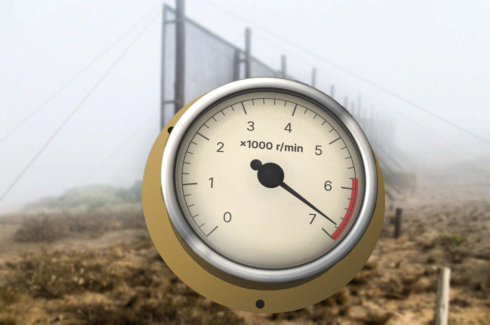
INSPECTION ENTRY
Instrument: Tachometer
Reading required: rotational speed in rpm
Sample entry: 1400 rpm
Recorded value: 6800 rpm
